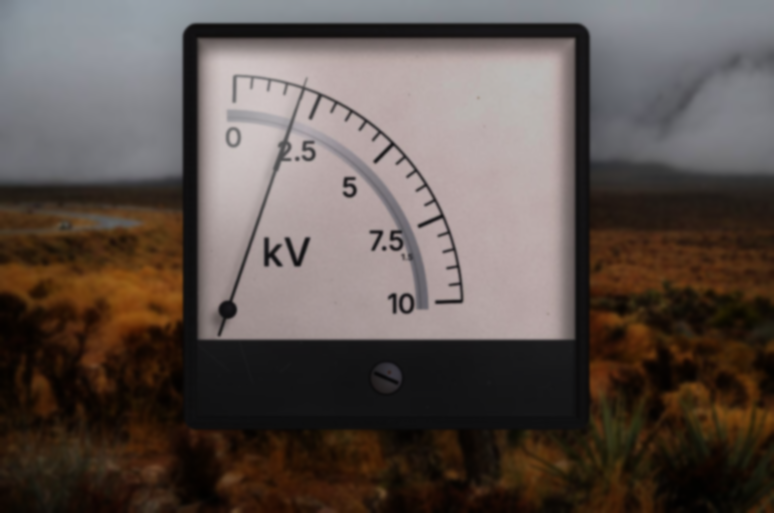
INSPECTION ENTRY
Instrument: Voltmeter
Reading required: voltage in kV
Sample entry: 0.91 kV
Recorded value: 2 kV
